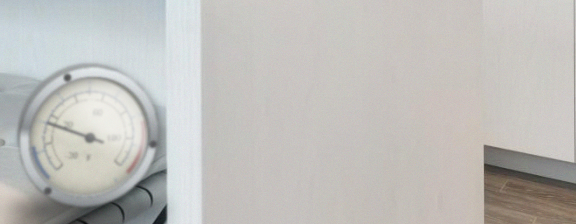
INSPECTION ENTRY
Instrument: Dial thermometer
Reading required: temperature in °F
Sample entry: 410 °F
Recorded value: 15 °F
